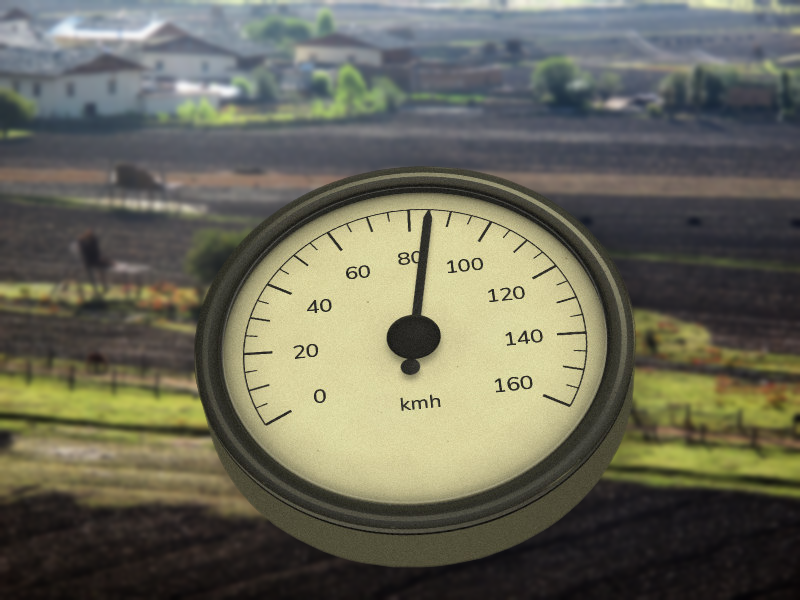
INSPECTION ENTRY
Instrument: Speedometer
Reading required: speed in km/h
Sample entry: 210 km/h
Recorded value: 85 km/h
